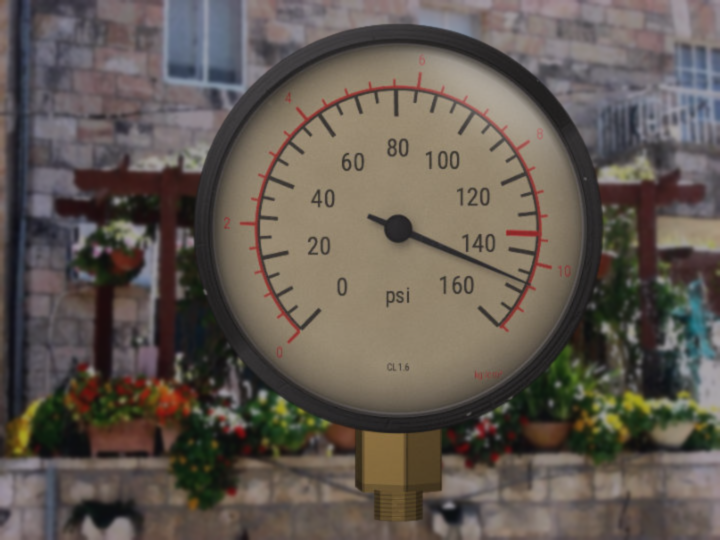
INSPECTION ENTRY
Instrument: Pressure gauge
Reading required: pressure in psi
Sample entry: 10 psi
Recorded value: 147.5 psi
